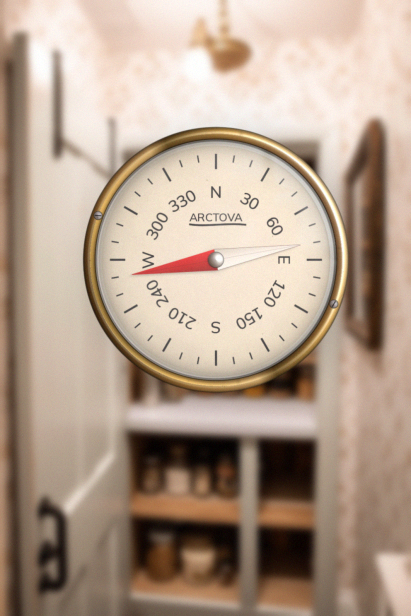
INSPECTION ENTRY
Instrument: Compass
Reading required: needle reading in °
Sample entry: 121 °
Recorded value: 260 °
